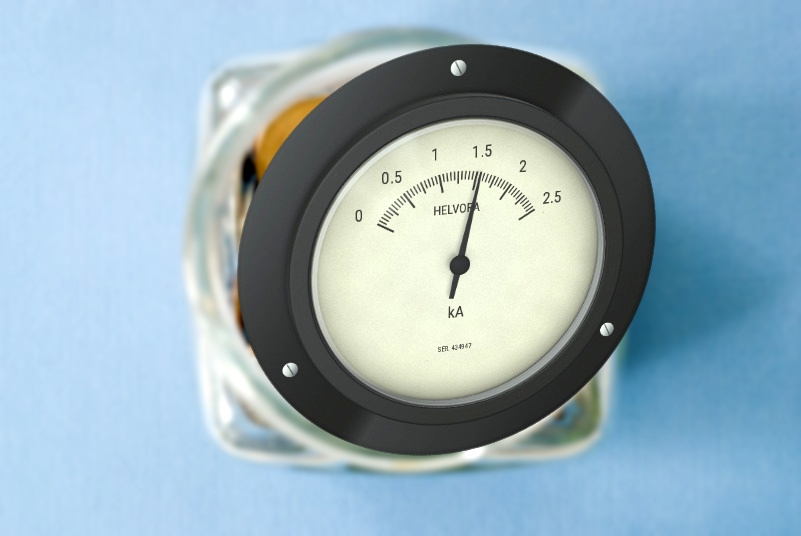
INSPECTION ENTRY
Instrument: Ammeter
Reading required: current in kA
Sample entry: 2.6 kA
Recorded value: 1.5 kA
